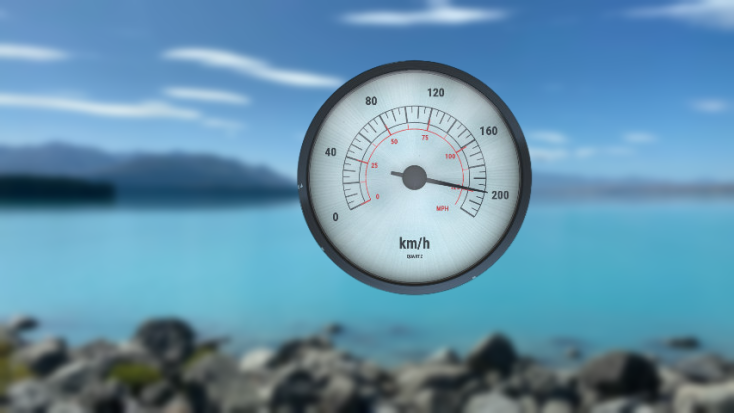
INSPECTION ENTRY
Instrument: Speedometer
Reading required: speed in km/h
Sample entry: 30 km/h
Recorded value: 200 km/h
